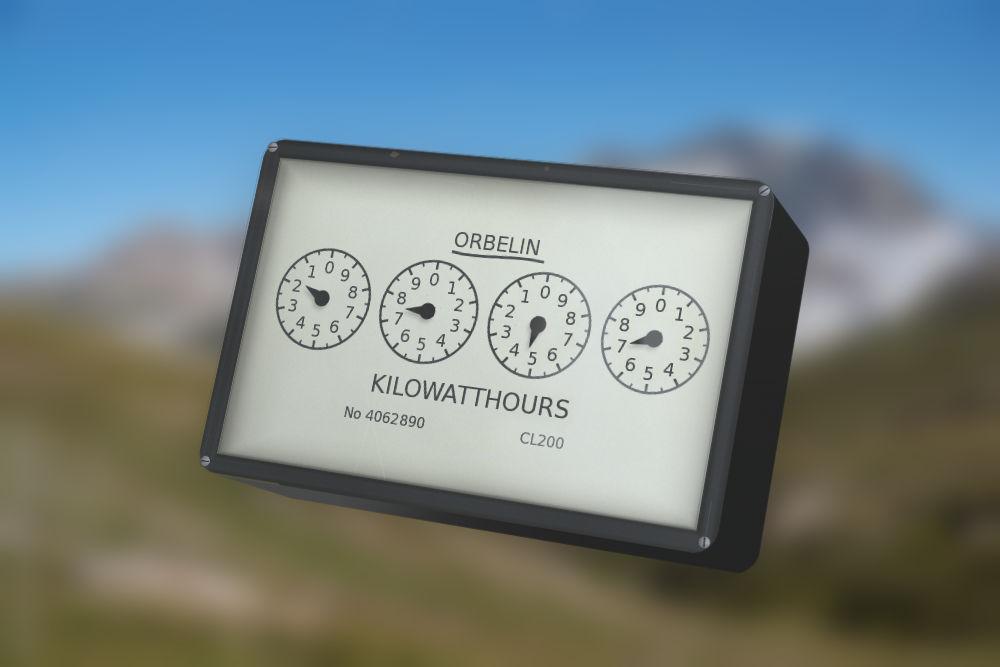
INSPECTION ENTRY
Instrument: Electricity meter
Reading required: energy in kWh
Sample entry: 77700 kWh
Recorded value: 1747 kWh
